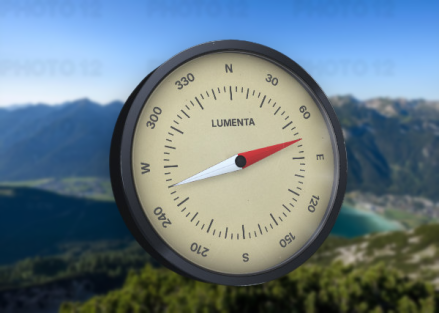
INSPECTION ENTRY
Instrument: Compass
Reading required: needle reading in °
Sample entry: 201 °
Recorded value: 75 °
